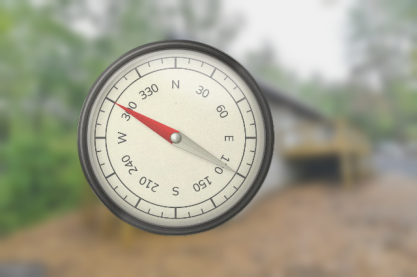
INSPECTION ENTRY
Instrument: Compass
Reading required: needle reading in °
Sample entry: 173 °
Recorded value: 300 °
